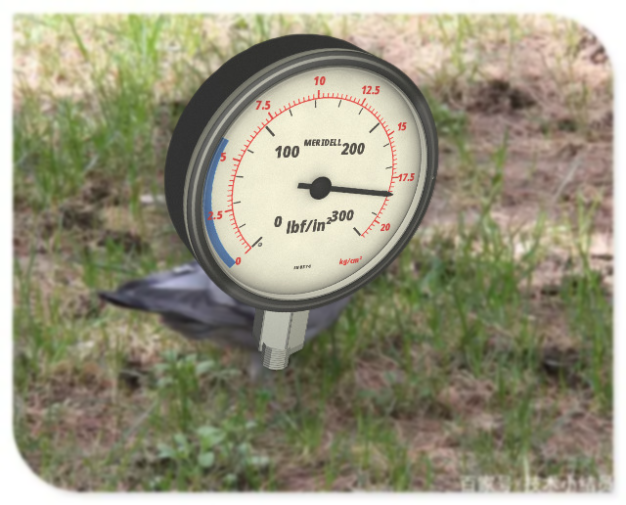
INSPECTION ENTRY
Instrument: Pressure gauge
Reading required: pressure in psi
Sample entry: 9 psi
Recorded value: 260 psi
